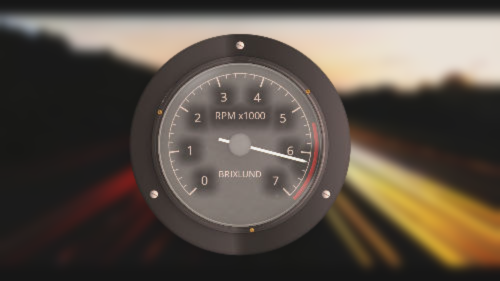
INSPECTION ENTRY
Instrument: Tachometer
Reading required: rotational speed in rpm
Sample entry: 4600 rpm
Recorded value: 6200 rpm
